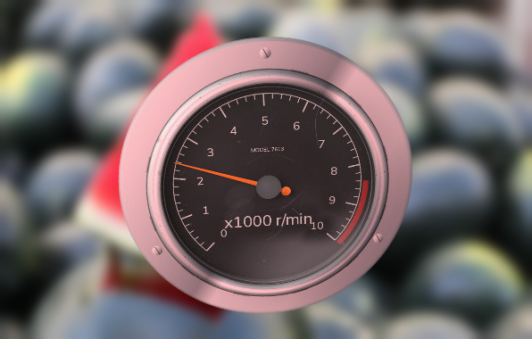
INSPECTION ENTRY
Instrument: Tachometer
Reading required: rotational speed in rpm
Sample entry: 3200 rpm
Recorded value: 2400 rpm
